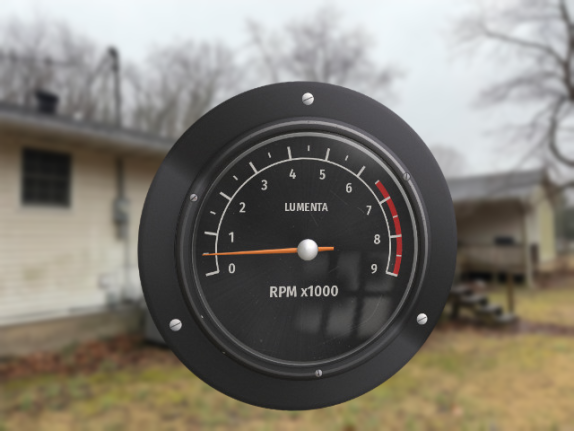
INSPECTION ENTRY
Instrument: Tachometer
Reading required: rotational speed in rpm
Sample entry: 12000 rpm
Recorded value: 500 rpm
